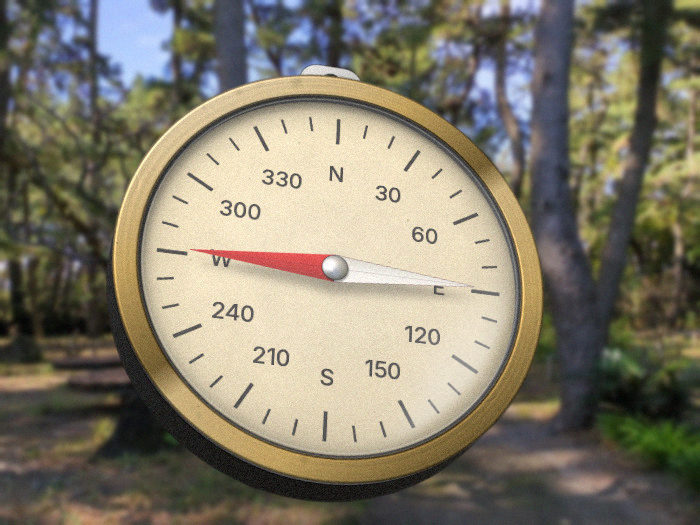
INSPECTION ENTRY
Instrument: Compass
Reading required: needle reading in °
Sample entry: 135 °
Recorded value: 270 °
